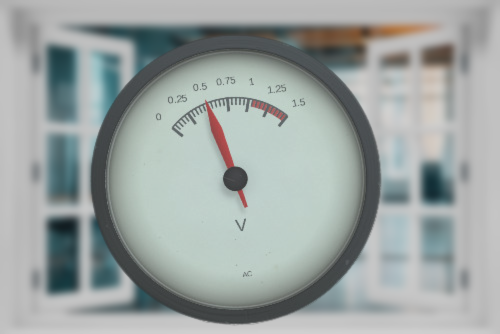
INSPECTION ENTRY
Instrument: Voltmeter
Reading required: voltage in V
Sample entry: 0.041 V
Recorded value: 0.5 V
